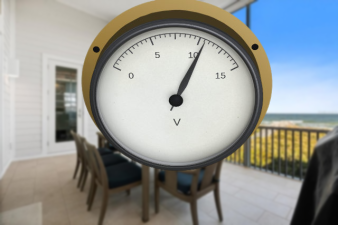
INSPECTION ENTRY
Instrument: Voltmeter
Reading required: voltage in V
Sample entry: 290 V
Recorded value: 10.5 V
